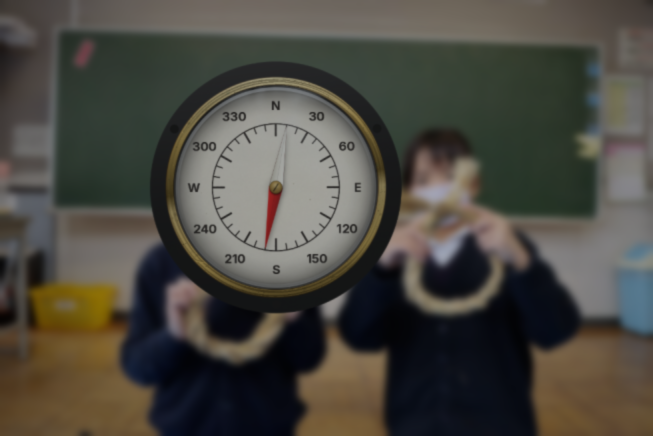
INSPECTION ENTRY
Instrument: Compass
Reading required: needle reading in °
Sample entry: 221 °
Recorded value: 190 °
